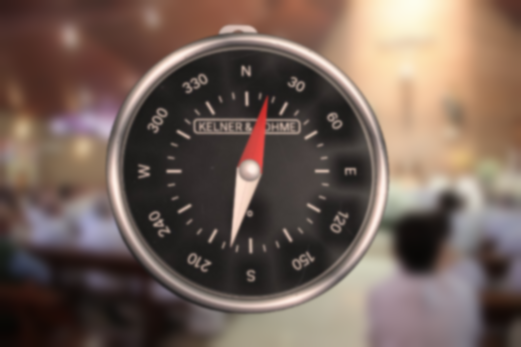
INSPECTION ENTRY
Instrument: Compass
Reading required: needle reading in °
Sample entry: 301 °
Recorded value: 15 °
